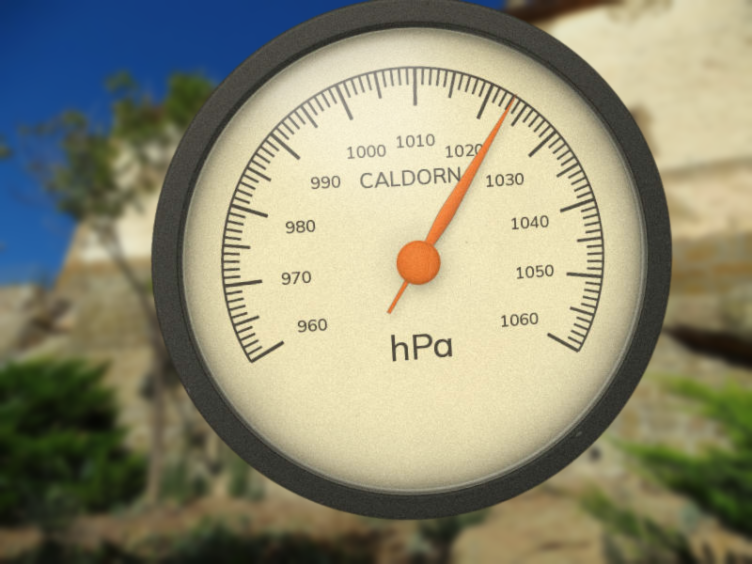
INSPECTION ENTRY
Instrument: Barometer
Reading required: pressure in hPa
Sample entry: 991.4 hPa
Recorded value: 1023 hPa
